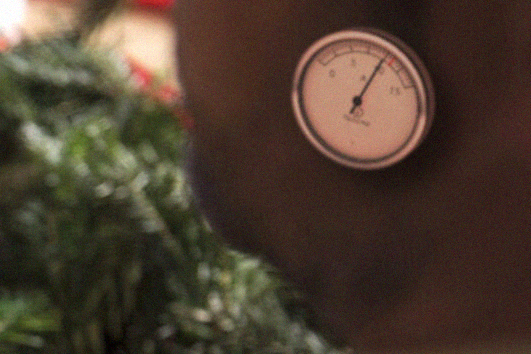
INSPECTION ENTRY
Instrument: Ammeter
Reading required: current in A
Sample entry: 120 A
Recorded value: 10 A
